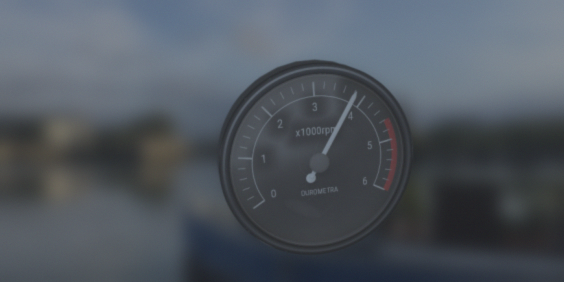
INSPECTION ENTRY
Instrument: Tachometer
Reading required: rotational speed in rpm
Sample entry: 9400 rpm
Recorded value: 3800 rpm
